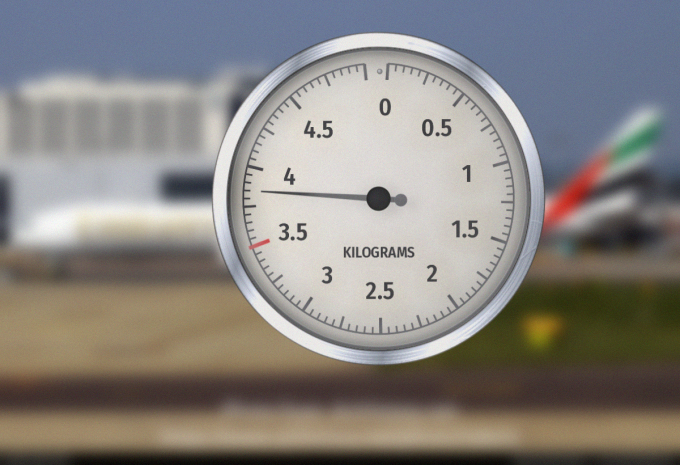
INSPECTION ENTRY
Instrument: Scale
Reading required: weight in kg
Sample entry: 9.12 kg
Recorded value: 3.85 kg
